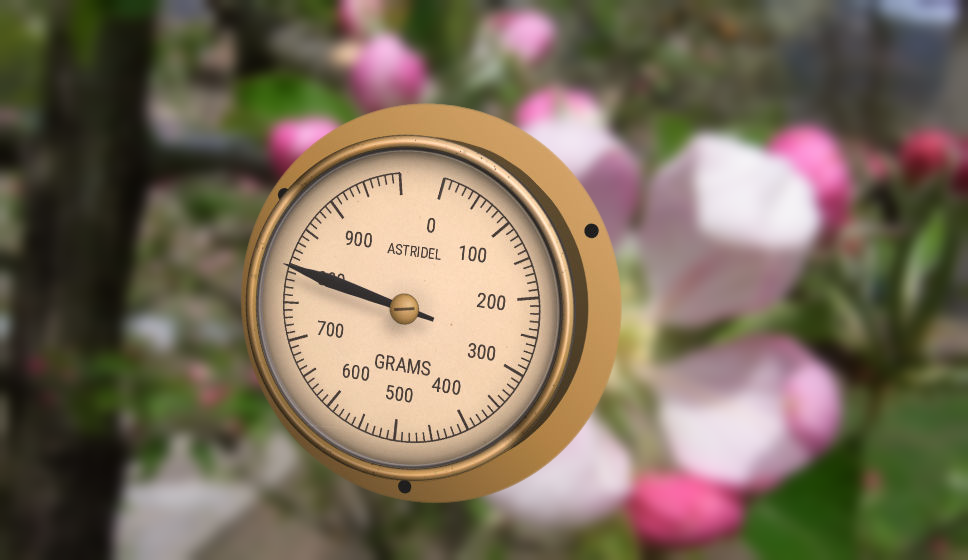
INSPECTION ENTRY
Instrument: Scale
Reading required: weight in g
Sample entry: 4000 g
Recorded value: 800 g
